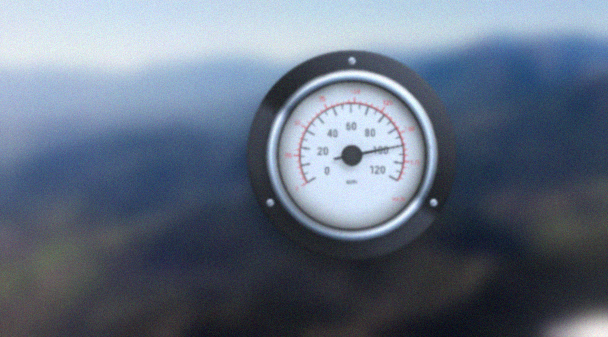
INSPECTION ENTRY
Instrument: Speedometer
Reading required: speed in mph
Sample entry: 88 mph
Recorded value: 100 mph
